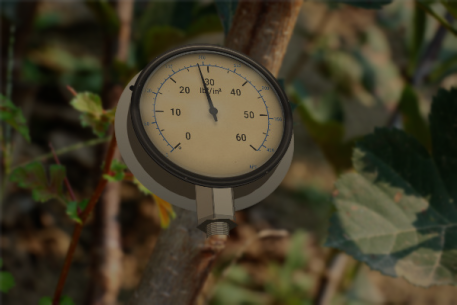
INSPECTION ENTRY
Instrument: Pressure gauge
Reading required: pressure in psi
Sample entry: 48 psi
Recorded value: 27.5 psi
